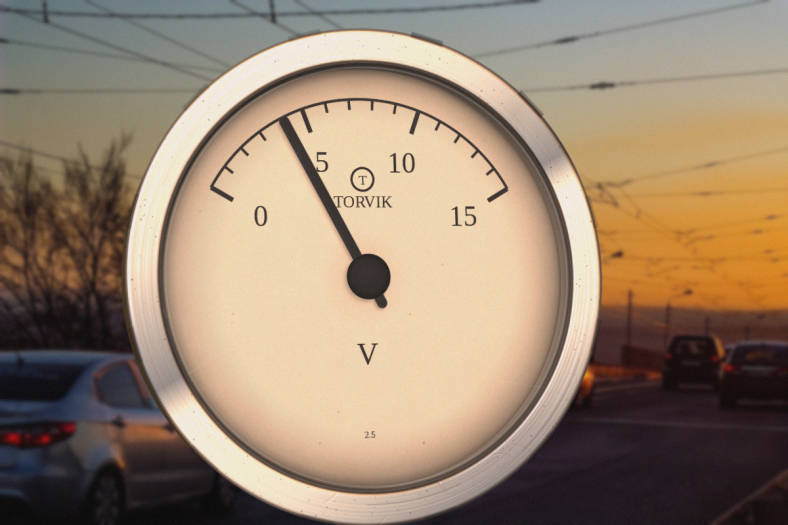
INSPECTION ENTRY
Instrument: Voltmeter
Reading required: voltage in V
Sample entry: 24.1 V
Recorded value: 4 V
